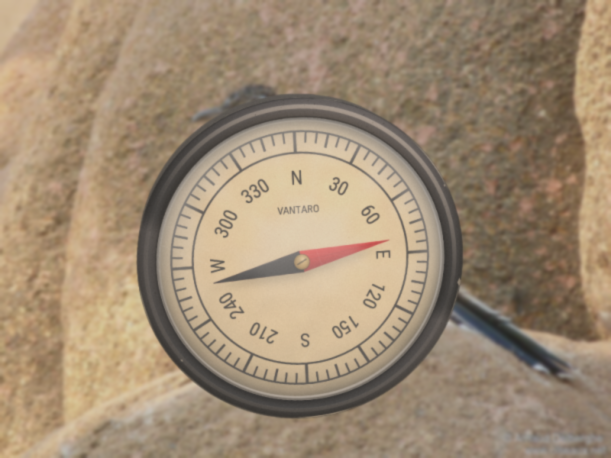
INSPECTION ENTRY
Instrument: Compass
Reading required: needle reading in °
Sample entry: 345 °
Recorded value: 80 °
